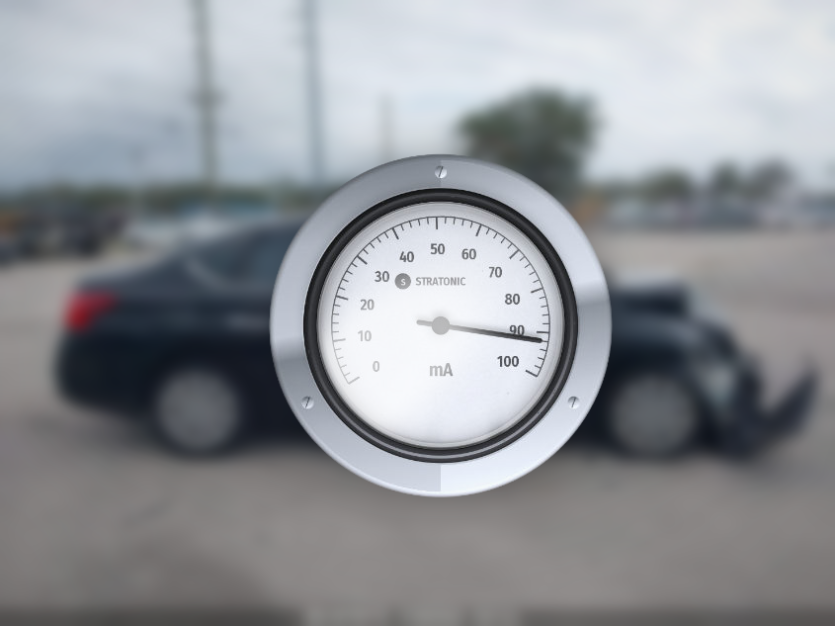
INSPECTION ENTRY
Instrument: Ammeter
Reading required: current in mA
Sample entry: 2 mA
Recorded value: 92 mA
